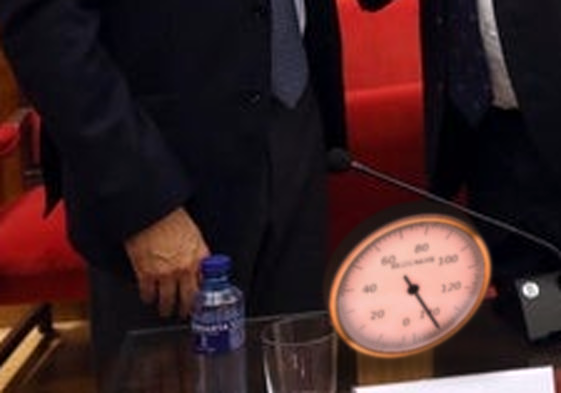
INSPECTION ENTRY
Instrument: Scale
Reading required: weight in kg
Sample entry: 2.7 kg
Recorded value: 140 kg
